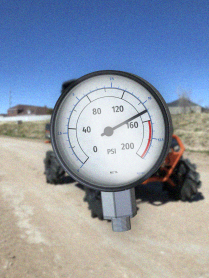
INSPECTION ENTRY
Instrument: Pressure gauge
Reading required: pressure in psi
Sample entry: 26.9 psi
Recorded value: 150 psi
